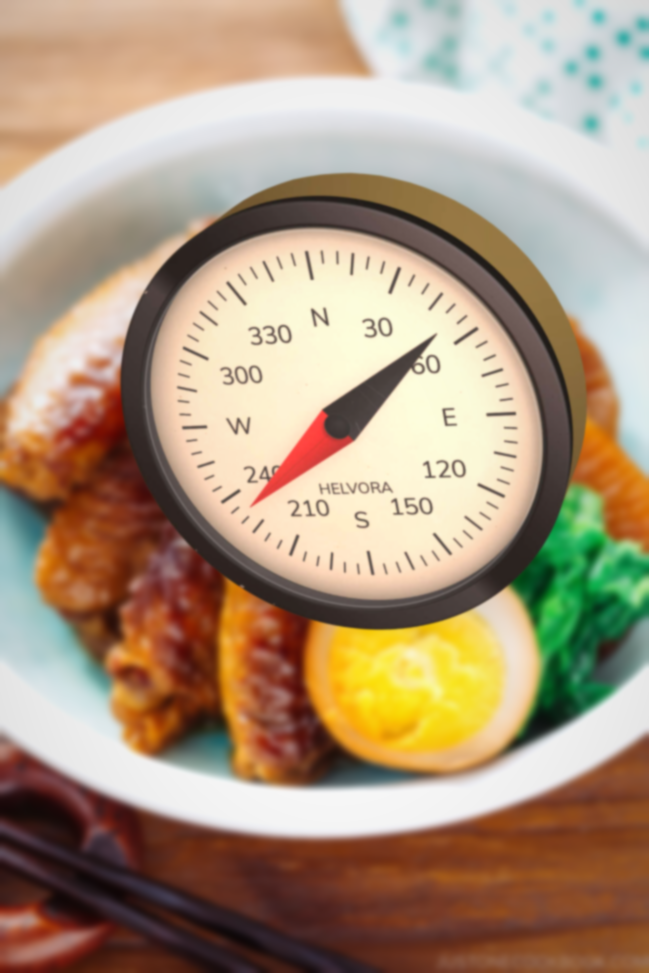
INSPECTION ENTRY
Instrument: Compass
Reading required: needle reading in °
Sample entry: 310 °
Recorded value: 232.5 °
